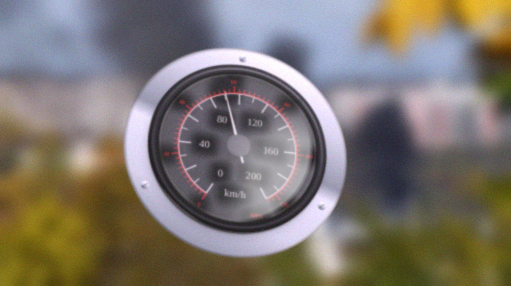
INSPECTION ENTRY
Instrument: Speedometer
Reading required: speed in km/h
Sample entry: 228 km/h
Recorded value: 90 km/h
